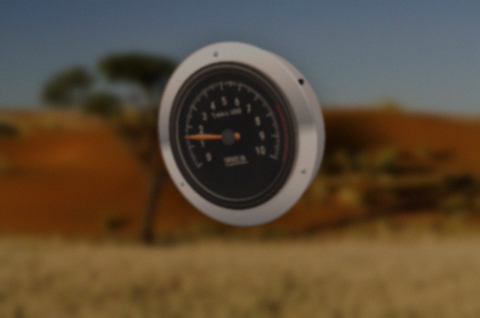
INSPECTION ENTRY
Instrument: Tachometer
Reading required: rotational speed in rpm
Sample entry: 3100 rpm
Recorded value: 1500 rpm
